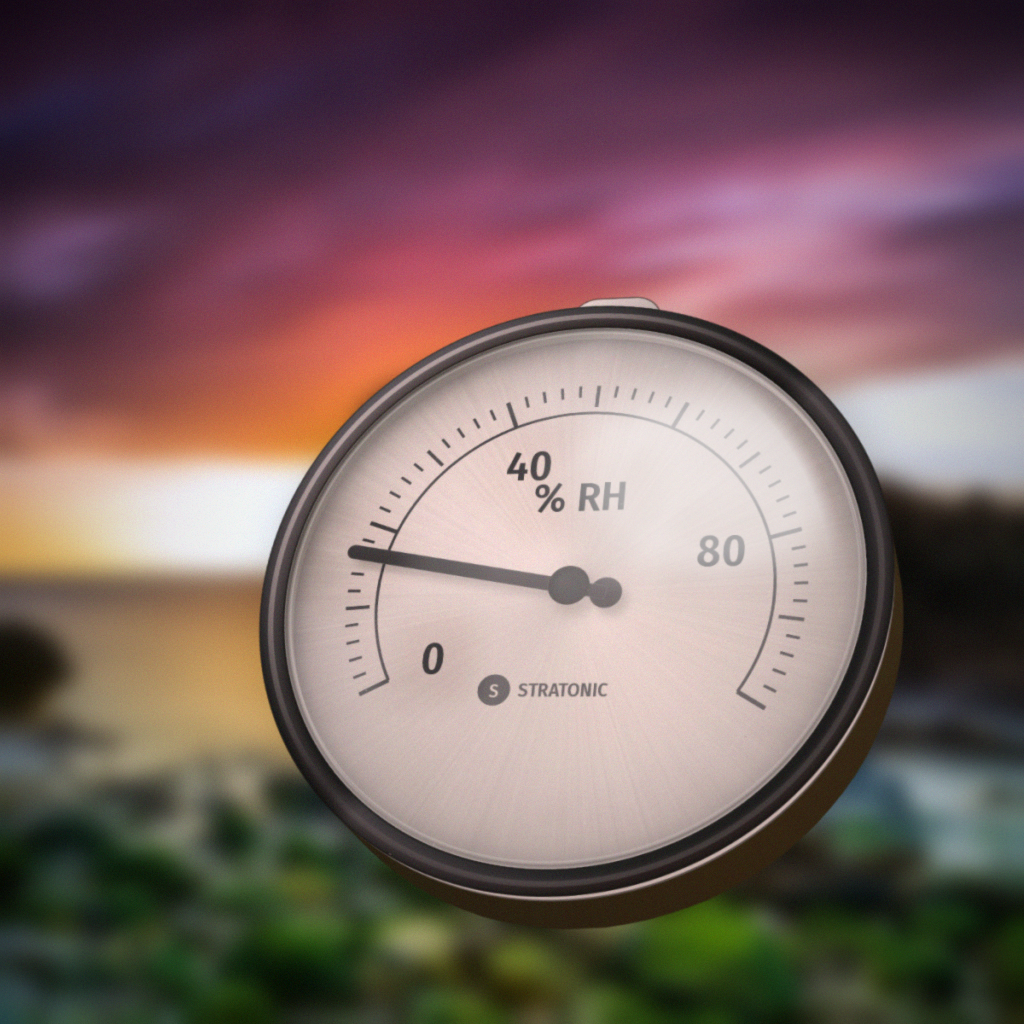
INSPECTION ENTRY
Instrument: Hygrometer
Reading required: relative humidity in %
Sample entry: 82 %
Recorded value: 16 %
